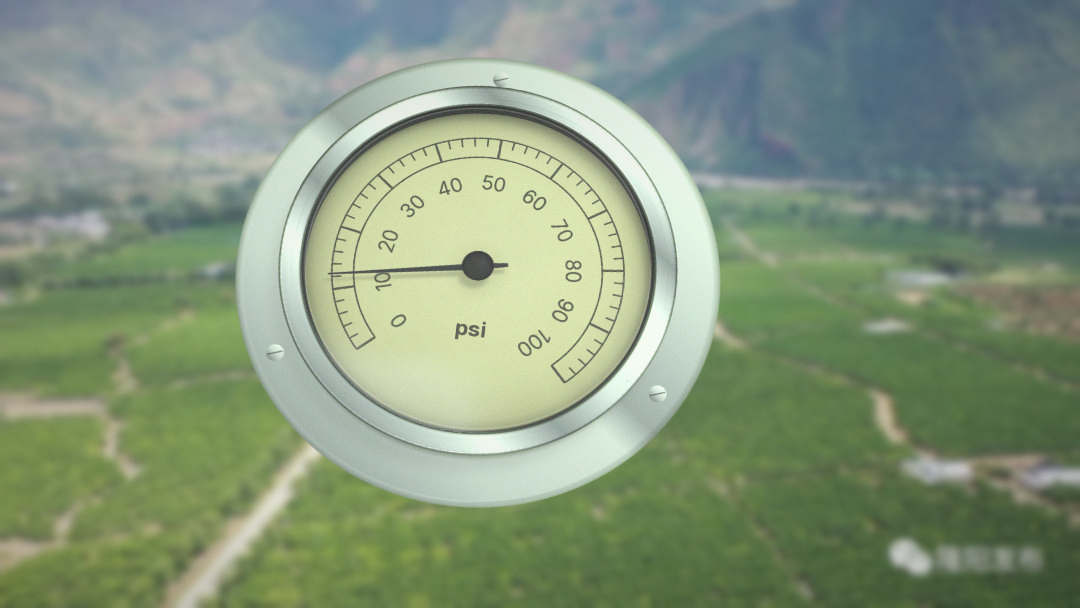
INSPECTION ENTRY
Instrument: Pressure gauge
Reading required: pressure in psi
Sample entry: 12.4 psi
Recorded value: 12 psi
